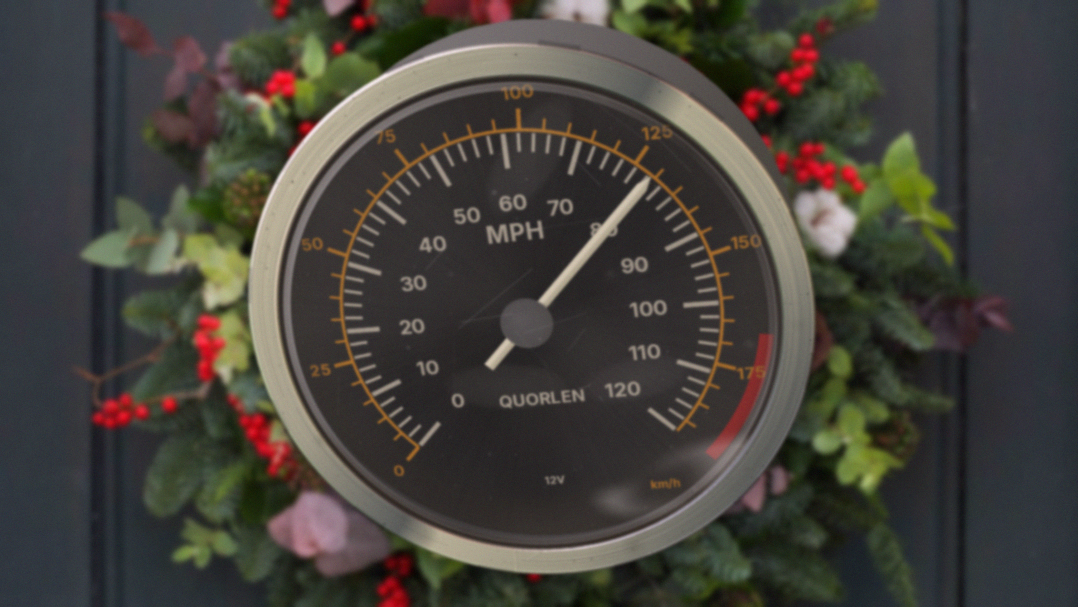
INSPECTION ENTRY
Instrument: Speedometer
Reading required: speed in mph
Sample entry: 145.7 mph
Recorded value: 80 mph
